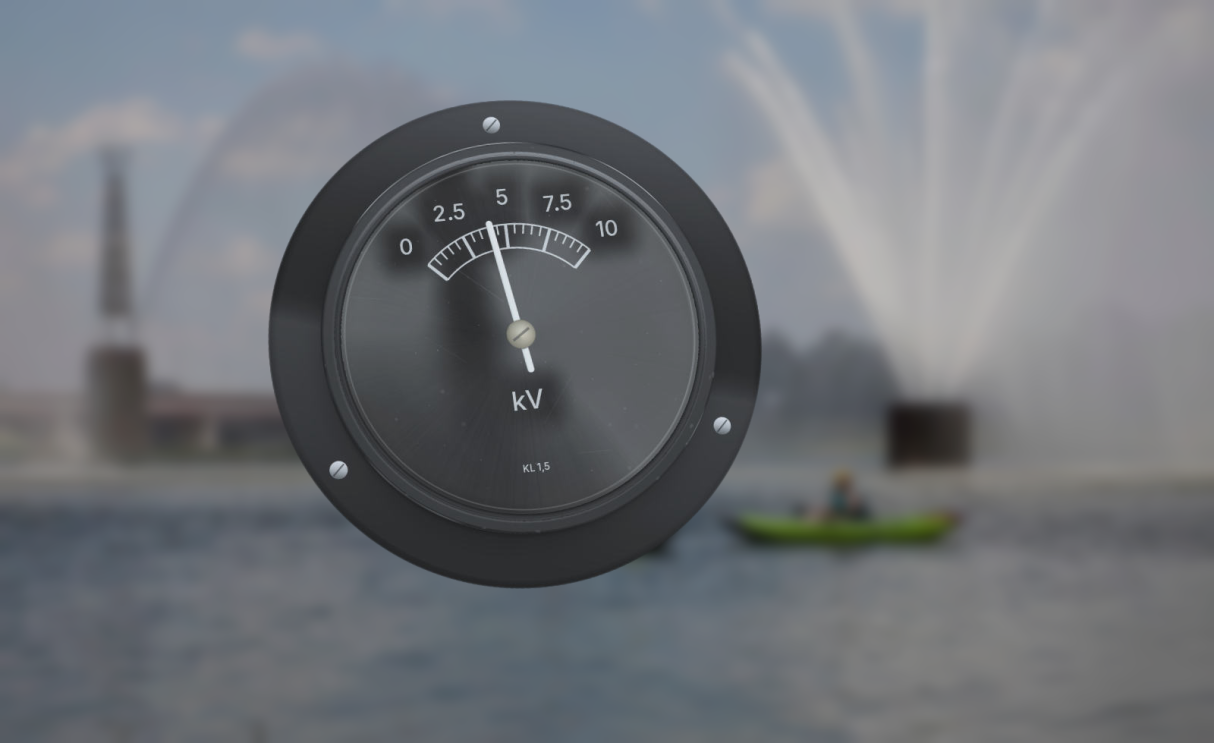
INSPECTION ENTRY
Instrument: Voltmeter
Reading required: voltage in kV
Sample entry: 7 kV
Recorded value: 4 kV
